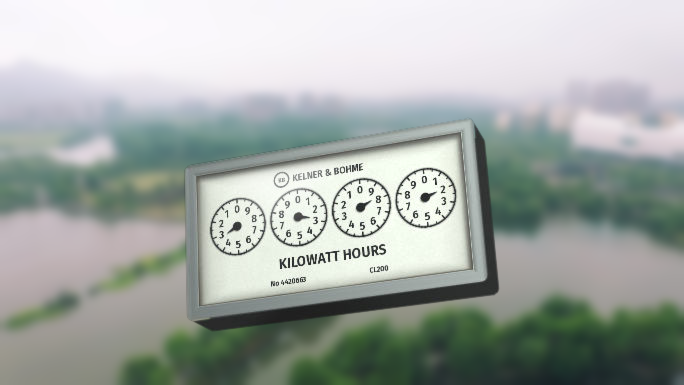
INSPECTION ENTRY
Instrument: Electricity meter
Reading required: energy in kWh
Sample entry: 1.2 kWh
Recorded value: 3282 kWh
